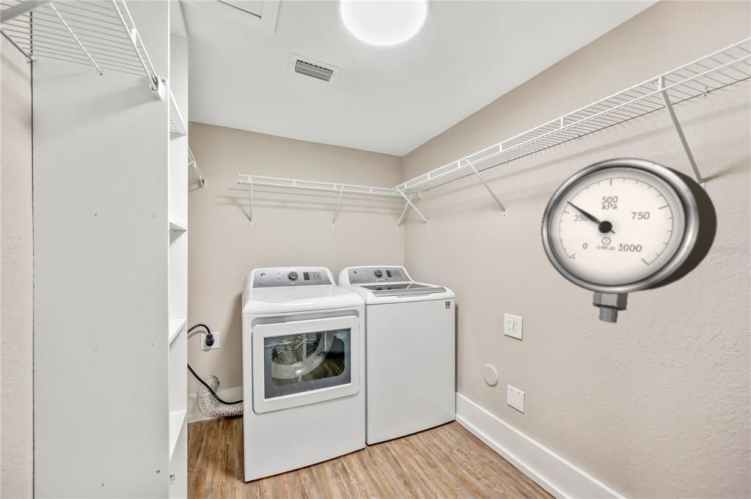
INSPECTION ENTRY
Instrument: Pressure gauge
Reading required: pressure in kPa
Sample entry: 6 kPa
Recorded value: 300 kPa
